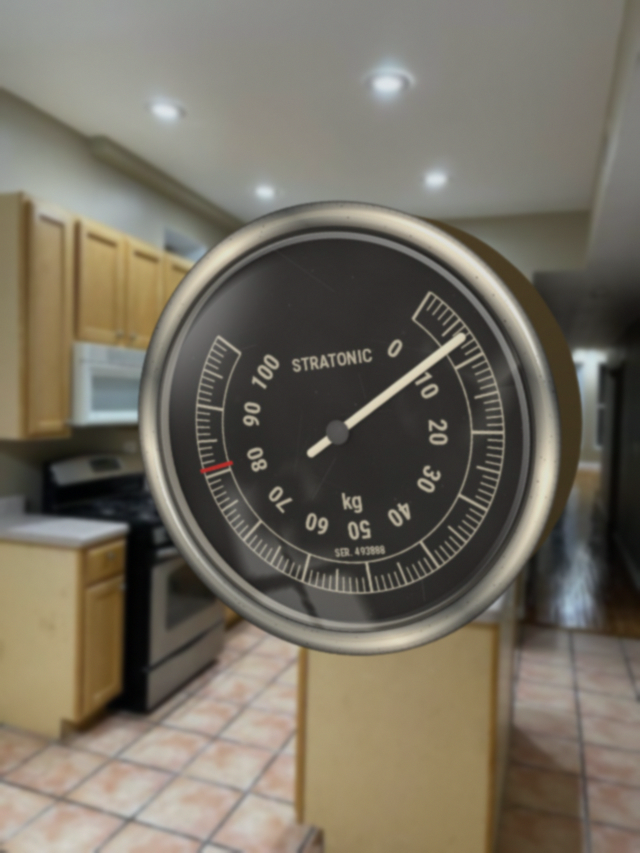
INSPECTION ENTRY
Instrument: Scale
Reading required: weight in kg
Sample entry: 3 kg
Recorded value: 7 kg
